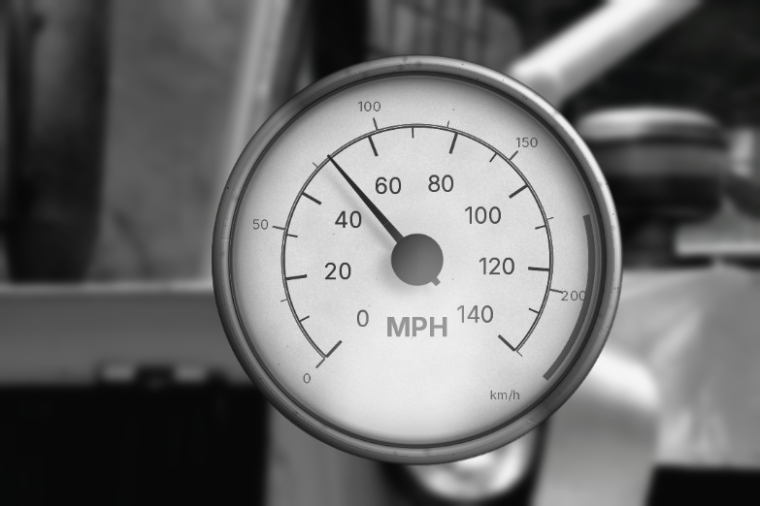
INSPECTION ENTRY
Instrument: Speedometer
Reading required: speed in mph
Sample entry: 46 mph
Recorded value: 50 mph
